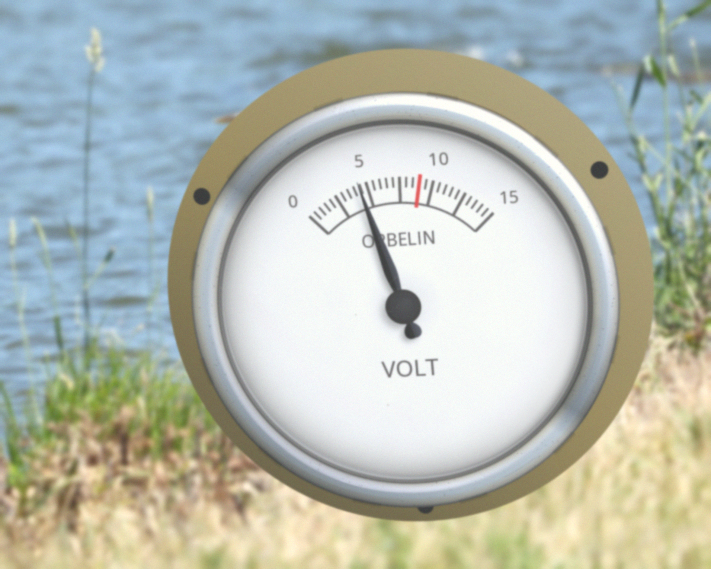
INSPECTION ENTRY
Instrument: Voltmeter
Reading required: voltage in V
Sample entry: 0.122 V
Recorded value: 4.5 V
